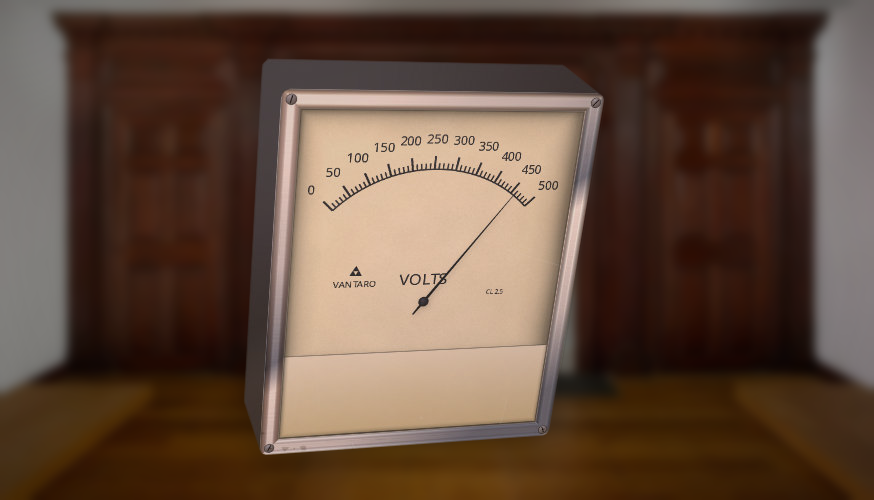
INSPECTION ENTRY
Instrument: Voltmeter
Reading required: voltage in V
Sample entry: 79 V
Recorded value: 450 V
